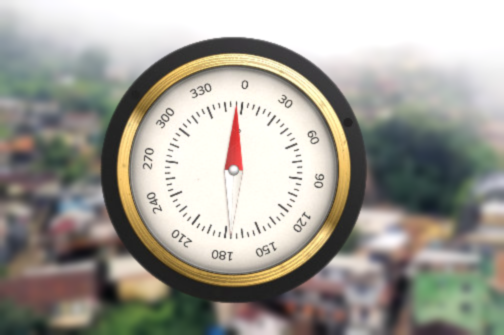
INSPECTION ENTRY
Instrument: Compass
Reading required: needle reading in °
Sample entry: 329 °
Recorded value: 355 °
